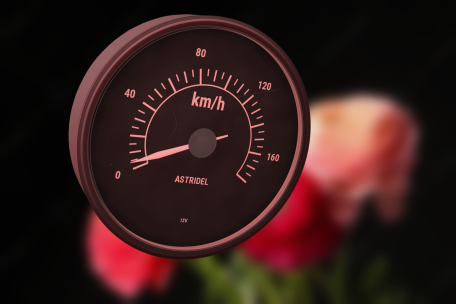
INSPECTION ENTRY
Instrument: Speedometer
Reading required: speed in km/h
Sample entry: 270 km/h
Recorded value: 5 km/h
